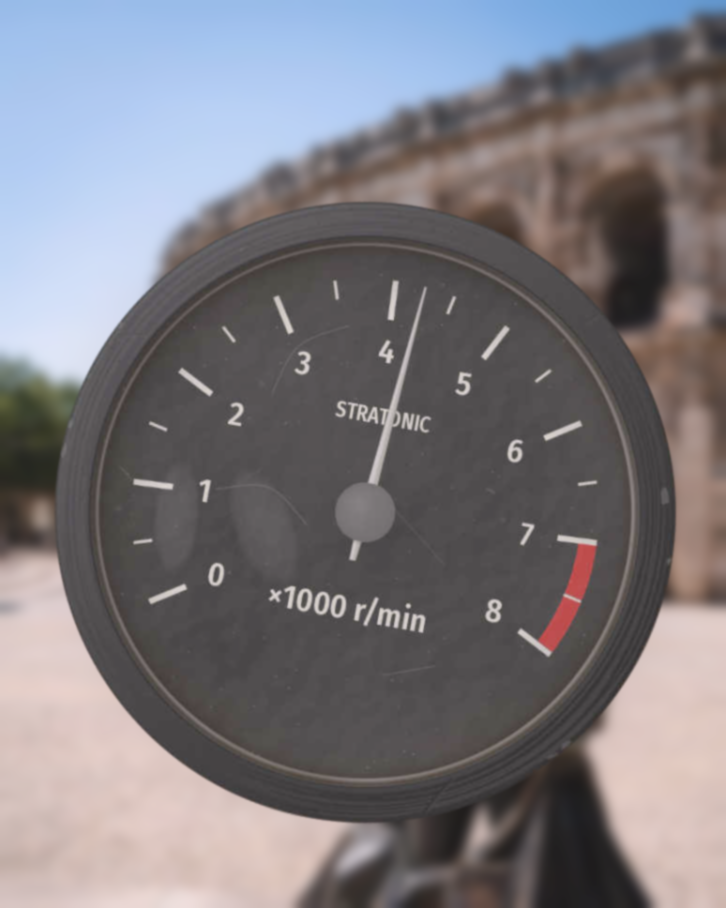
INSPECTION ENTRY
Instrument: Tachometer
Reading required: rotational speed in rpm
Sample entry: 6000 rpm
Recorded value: 4250 rpm
